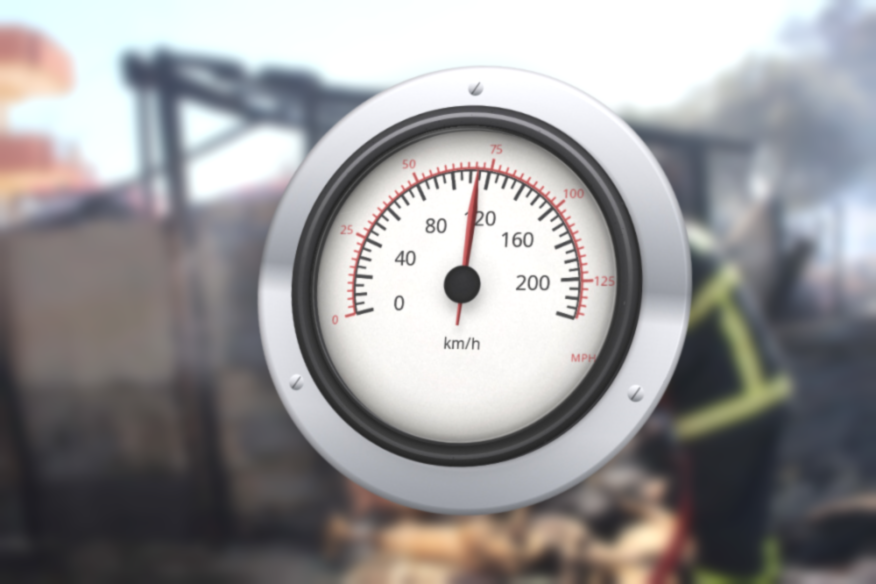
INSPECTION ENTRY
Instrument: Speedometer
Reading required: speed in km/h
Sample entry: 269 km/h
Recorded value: 115 km/h
